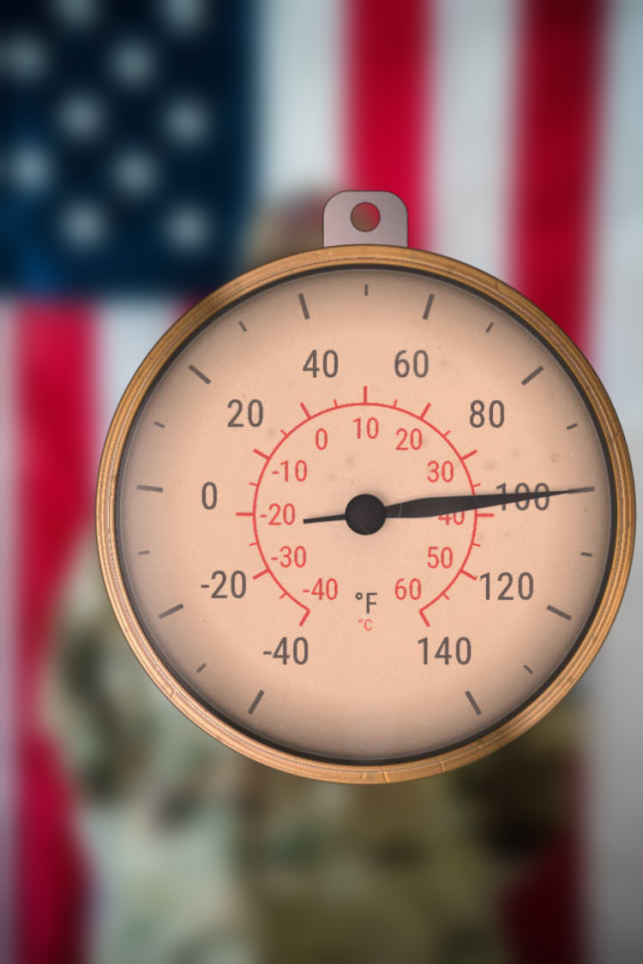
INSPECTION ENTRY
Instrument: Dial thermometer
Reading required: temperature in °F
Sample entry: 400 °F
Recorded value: 100 °F
